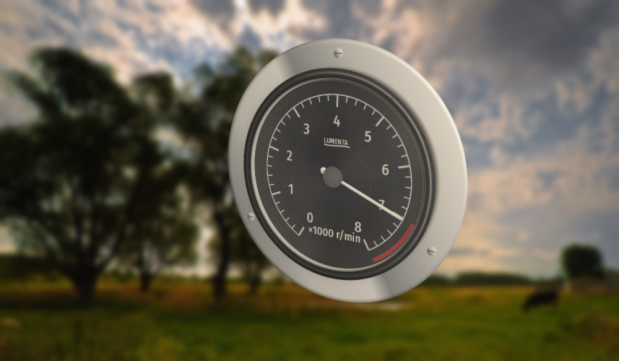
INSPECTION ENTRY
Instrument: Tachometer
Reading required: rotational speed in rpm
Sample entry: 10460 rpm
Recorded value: 7000 rpm
